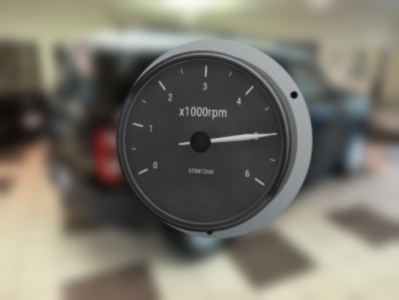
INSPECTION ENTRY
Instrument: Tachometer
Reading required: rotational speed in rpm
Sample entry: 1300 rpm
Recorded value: 5000 rpm
